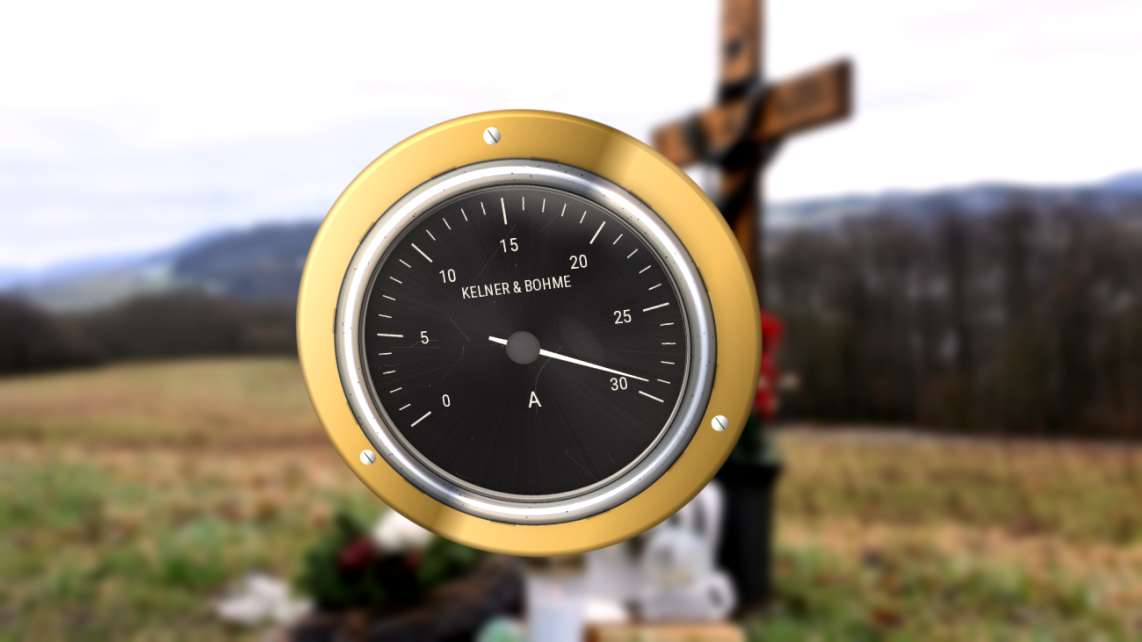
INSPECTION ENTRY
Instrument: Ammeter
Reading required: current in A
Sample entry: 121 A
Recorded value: 29 A
